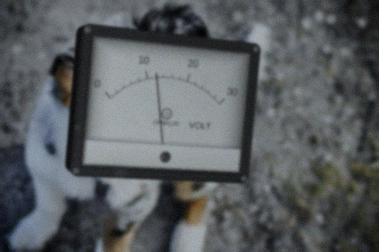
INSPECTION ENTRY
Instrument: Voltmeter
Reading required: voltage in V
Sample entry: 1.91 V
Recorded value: 12 V
